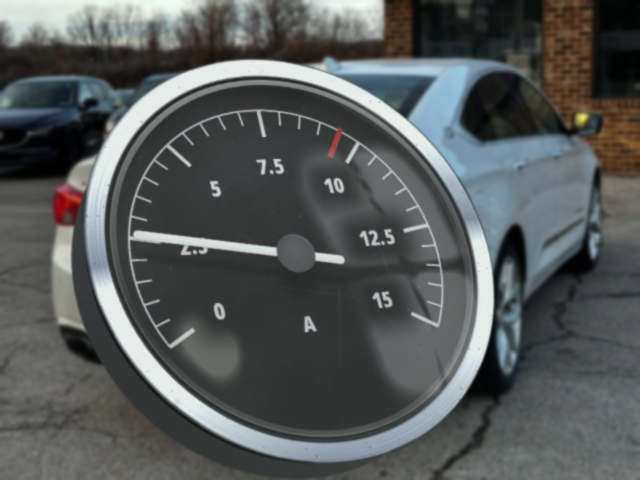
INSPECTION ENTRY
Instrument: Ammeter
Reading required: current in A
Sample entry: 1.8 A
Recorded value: 2.5 A
